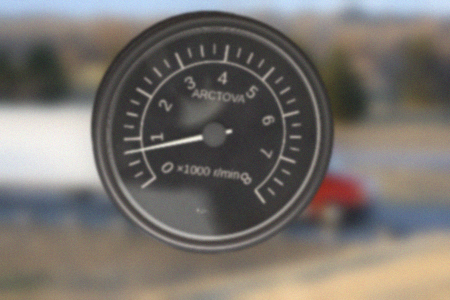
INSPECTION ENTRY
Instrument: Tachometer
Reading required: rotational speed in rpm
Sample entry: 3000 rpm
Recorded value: 750 rpm
